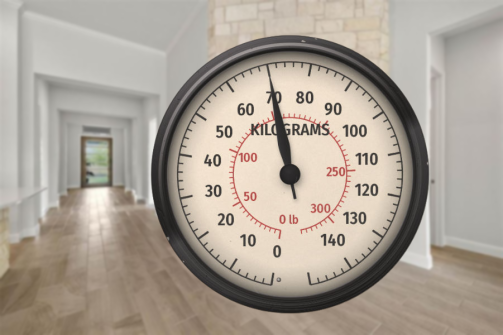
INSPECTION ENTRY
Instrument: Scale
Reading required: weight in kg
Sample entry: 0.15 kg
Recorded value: 70 kg
